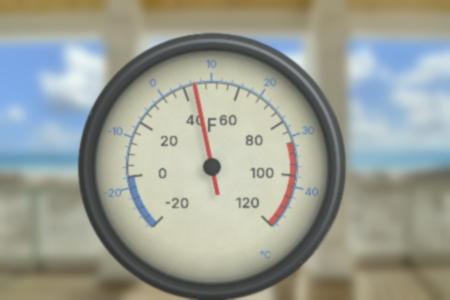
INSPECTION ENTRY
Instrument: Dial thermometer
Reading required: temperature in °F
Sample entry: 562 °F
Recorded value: 44 °F
